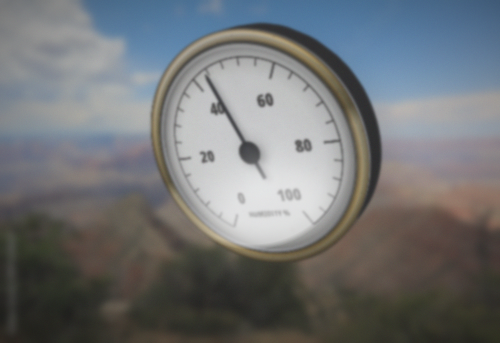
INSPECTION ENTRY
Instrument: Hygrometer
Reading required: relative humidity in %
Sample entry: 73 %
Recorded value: 44 %
